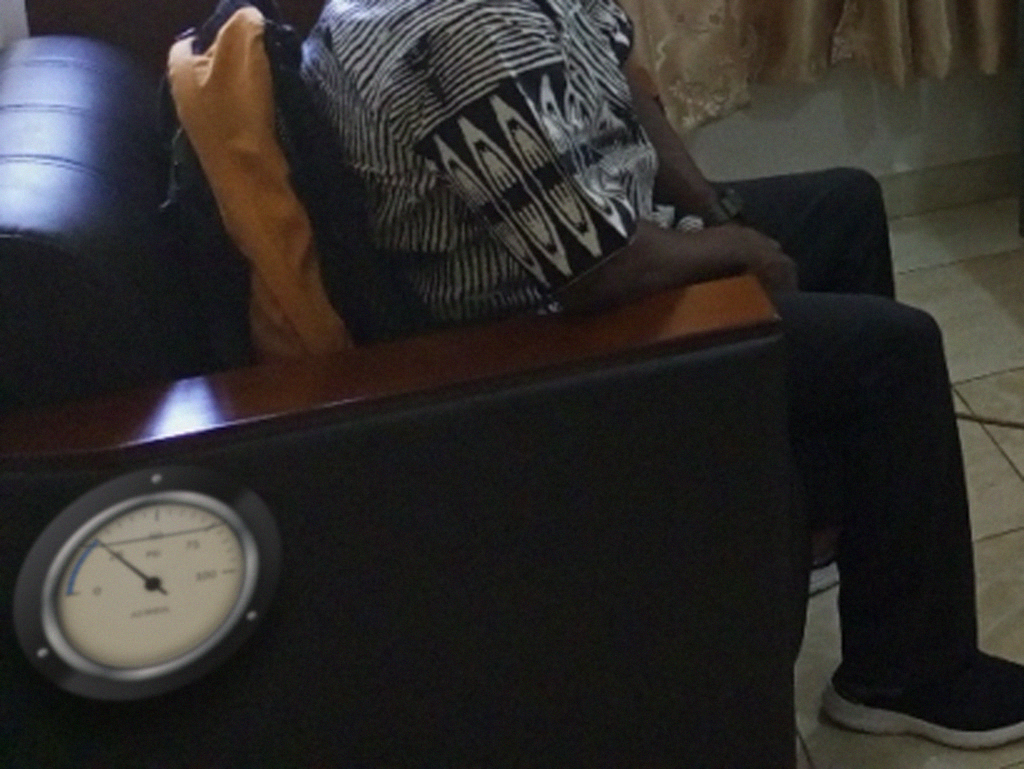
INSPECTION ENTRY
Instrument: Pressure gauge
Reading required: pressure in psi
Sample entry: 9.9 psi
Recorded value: 25 psi
